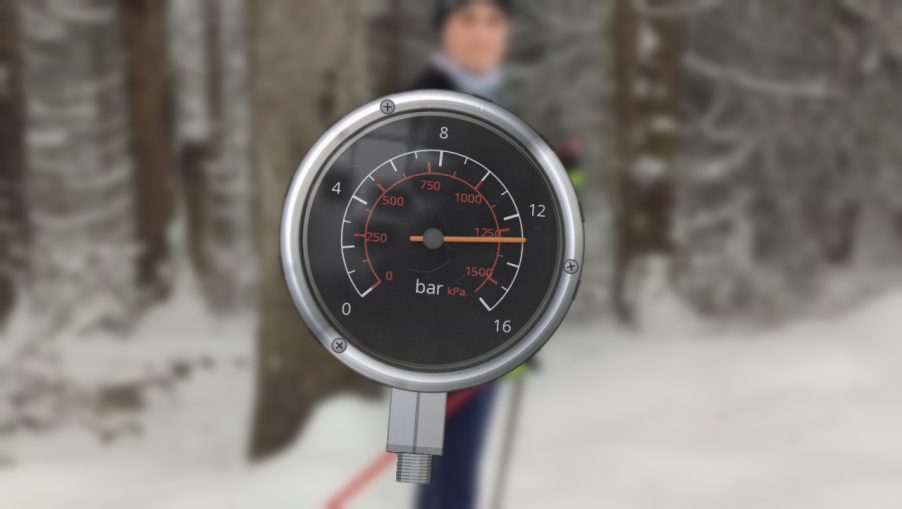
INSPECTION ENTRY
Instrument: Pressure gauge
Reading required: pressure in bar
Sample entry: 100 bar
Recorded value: 13 bar
